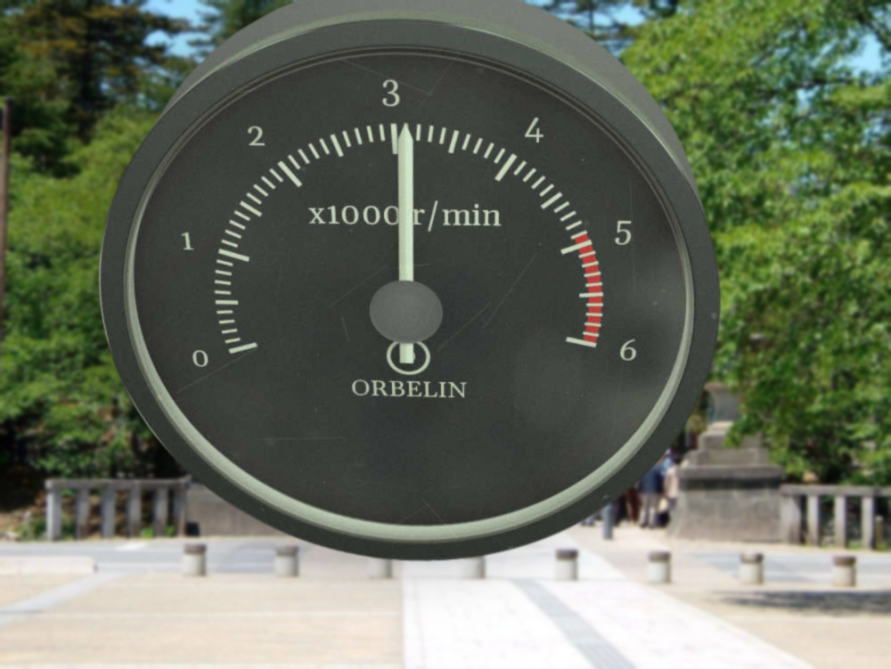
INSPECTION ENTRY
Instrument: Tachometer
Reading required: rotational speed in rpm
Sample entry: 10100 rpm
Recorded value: 3100 rpm
